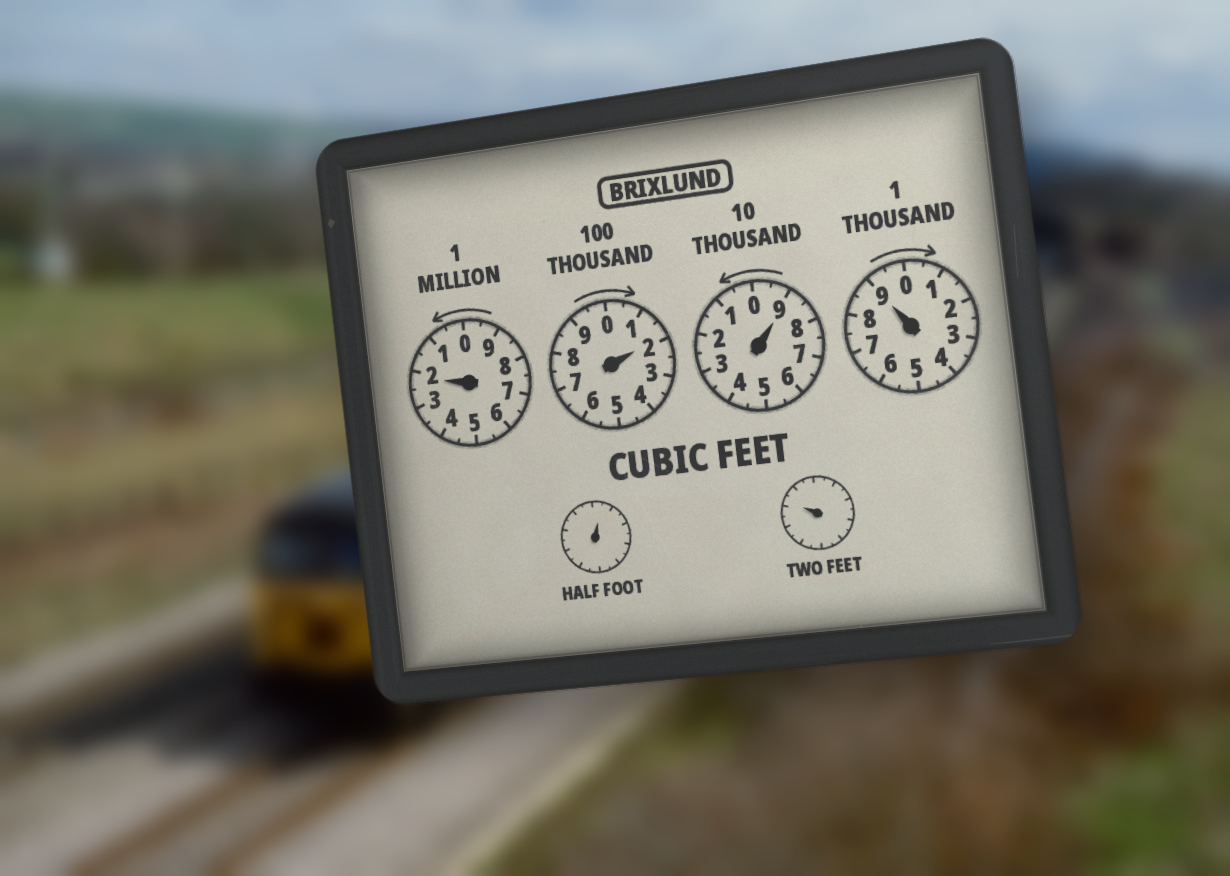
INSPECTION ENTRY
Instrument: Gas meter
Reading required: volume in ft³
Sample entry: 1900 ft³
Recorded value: 218900 ft³
